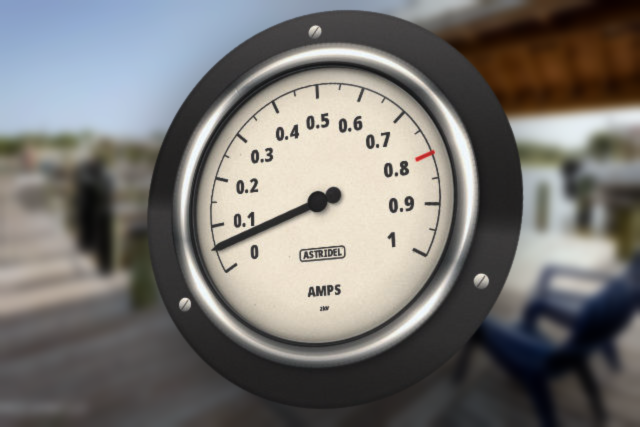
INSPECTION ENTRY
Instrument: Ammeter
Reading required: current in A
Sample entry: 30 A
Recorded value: 0.05 A
